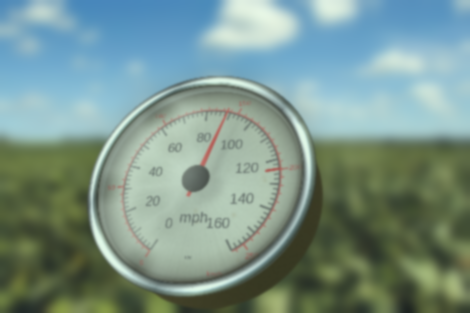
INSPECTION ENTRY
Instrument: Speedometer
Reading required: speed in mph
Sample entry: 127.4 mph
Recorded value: 90 mph
